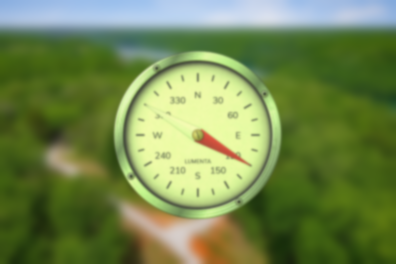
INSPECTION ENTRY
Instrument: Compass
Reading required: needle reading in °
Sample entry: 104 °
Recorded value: 120 °
